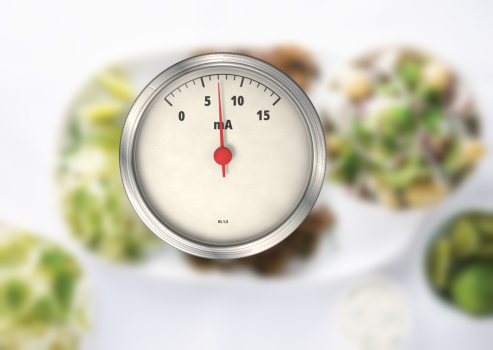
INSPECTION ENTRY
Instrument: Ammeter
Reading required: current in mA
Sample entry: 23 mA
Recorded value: 7 mA
